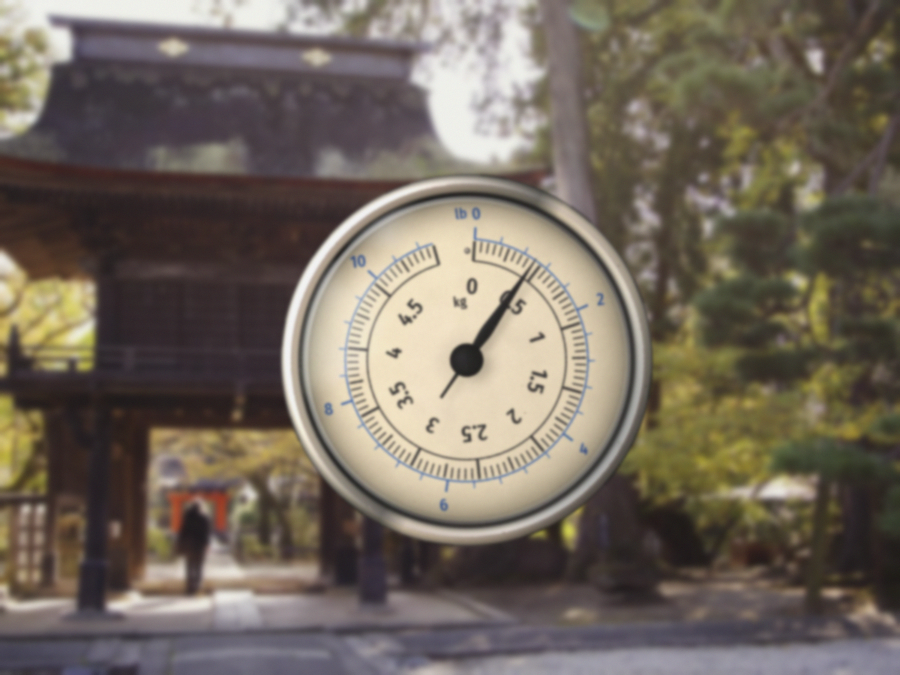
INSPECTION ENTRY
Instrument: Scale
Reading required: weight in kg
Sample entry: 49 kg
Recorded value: 0.45 kg
